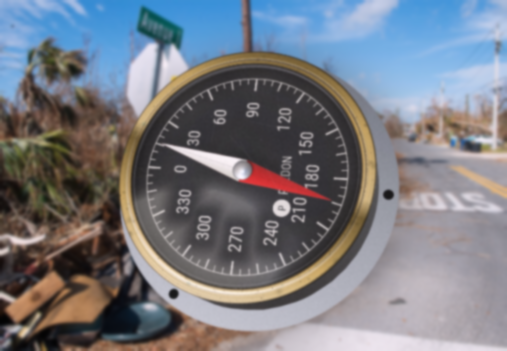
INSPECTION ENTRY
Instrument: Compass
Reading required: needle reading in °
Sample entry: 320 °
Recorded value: 195 °
